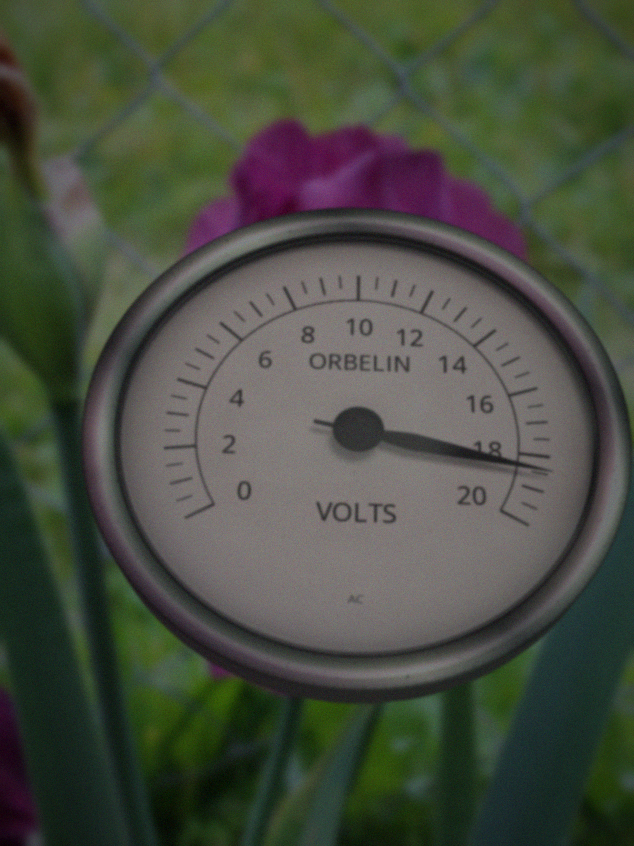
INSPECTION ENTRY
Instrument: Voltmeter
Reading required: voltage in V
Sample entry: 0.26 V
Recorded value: 18.5 V
